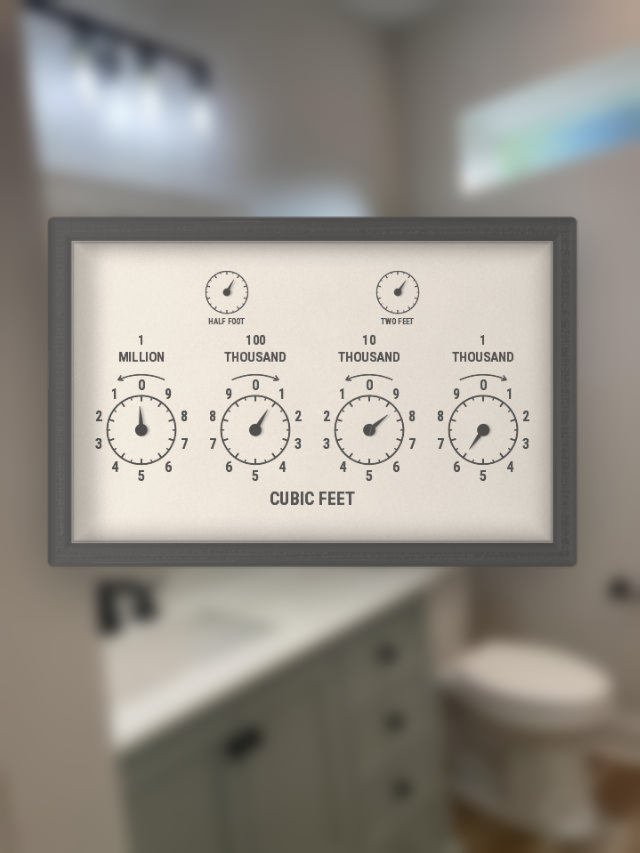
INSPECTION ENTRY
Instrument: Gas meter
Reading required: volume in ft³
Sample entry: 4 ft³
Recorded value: 8600 ft³
